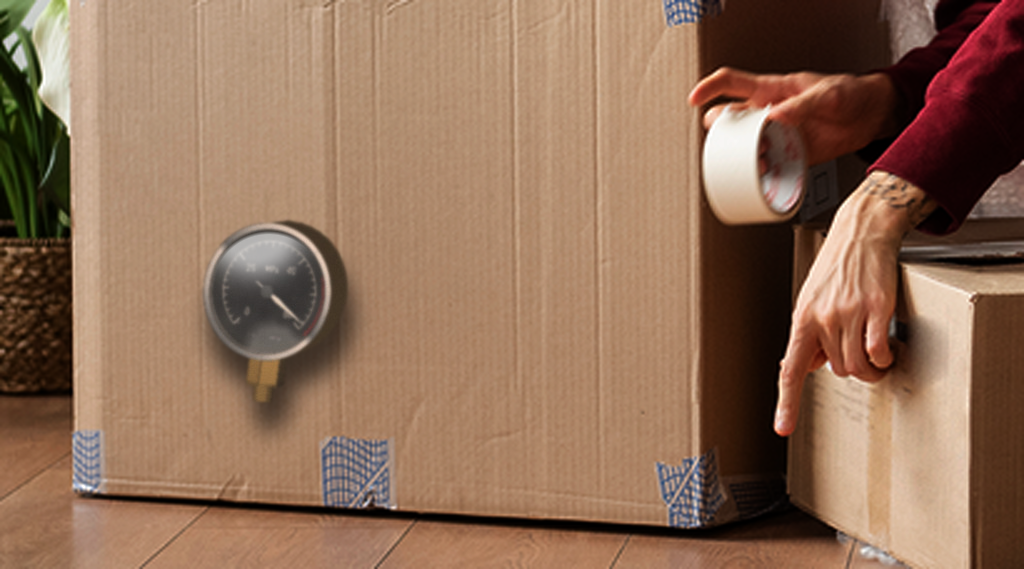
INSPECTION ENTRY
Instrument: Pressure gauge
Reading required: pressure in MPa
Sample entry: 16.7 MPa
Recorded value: 58 MPa
